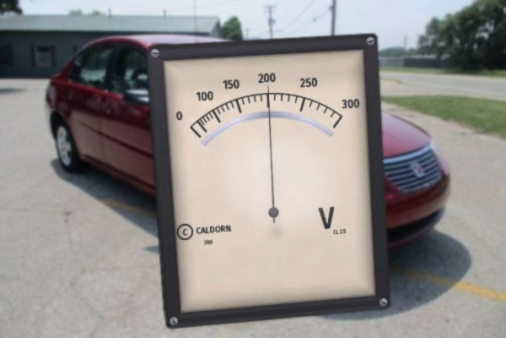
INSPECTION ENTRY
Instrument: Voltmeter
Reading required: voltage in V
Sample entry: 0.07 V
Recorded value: 200 V
